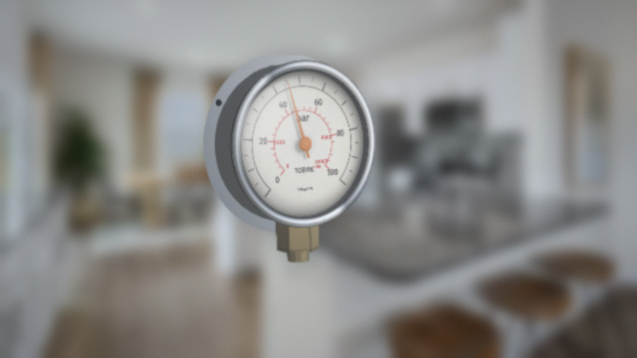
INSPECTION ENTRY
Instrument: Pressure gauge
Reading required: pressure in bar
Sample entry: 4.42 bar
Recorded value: 45 bar
